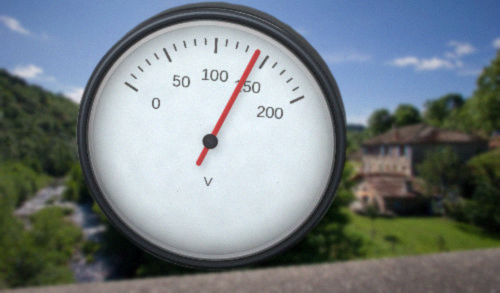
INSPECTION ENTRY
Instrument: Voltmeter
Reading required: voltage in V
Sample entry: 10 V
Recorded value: 140 V
